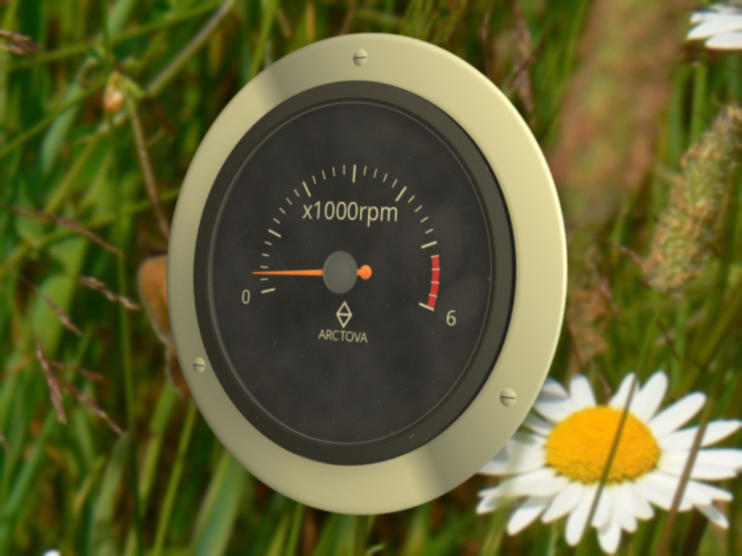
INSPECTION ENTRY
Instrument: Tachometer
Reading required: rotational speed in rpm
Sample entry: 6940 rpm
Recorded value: 300 rpm
